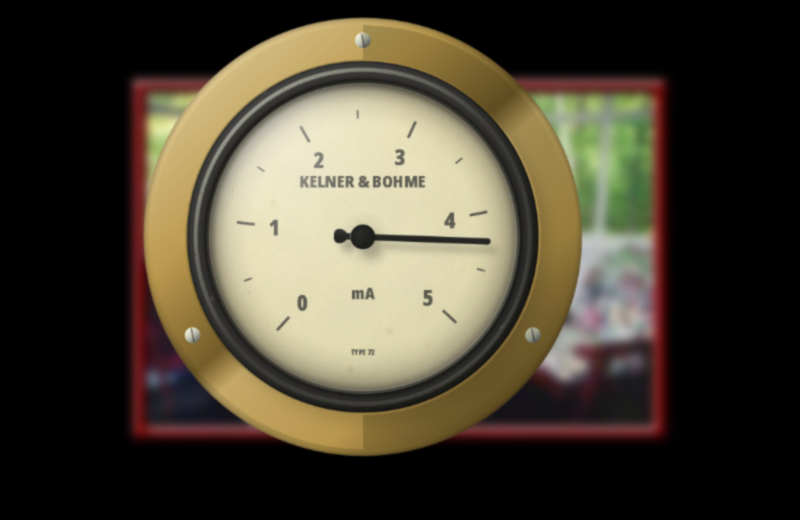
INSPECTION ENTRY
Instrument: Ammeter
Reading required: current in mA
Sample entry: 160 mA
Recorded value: 4.25 mA
